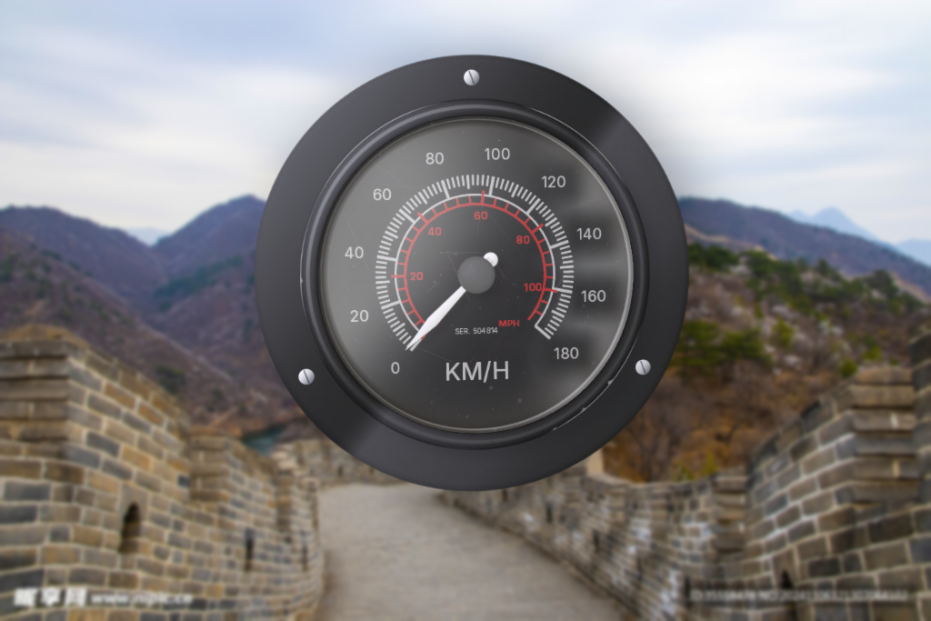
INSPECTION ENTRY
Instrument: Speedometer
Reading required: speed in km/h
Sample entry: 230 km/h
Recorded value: 2 km/h
